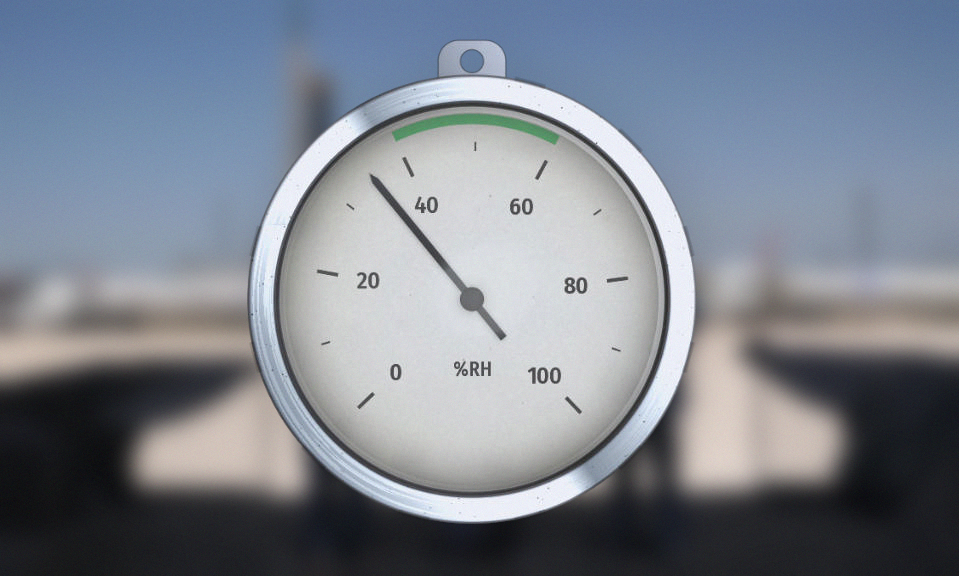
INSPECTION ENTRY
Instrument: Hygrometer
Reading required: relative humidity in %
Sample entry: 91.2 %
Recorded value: 35 %
